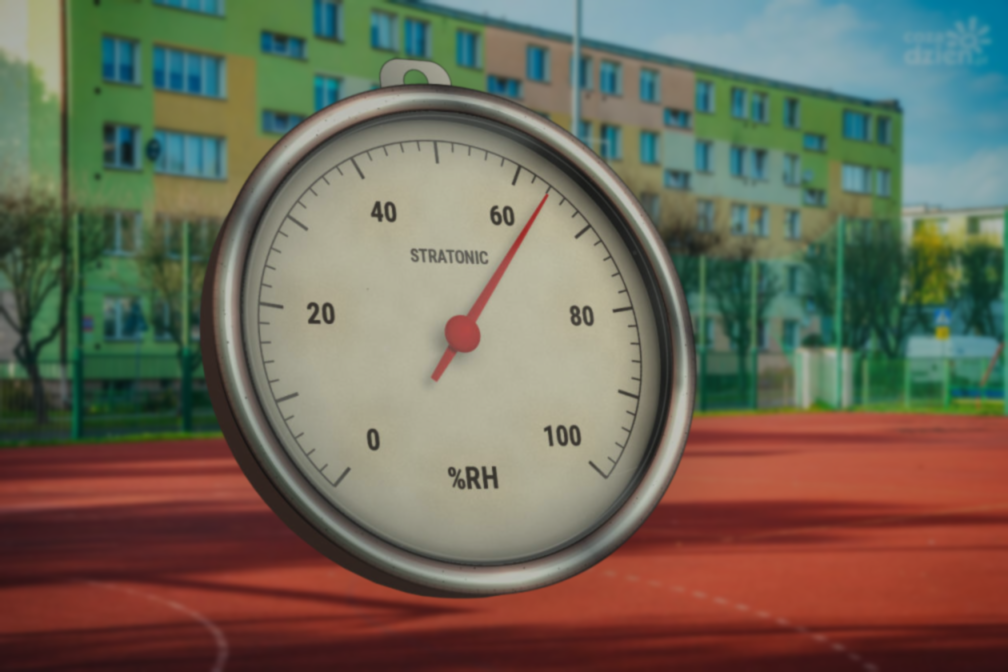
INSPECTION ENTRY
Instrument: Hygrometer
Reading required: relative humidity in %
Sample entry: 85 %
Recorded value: 64 %
